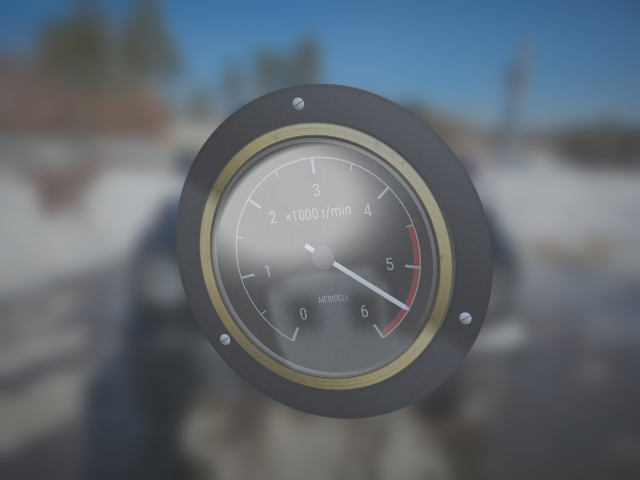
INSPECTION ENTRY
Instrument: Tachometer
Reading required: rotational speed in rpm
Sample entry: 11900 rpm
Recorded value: 5500 rpm
